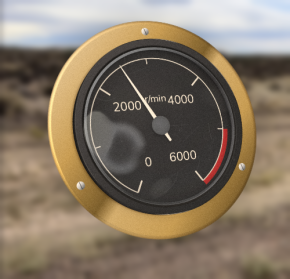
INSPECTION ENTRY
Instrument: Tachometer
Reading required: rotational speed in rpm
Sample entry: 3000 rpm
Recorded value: 2500 rpm
